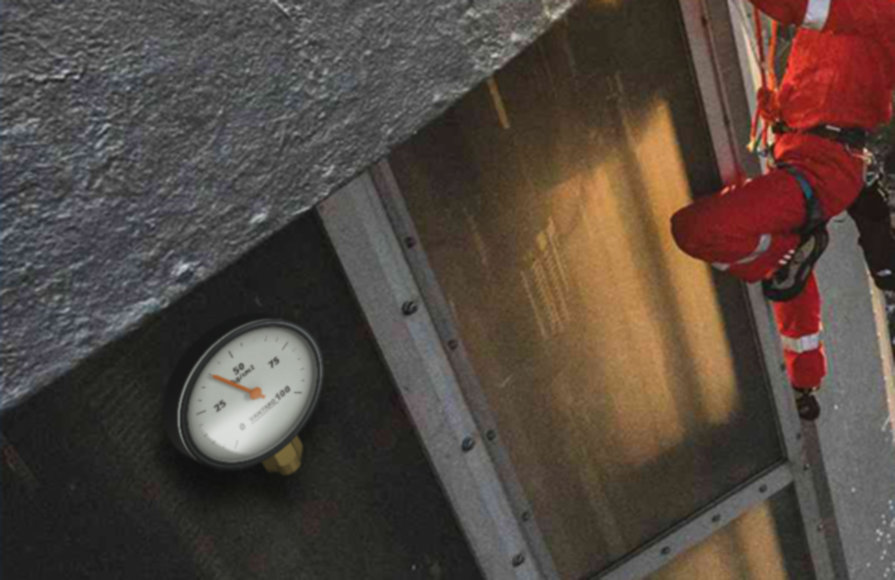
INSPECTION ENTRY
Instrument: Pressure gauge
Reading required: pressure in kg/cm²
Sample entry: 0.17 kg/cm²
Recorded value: 40 kg/cm²
